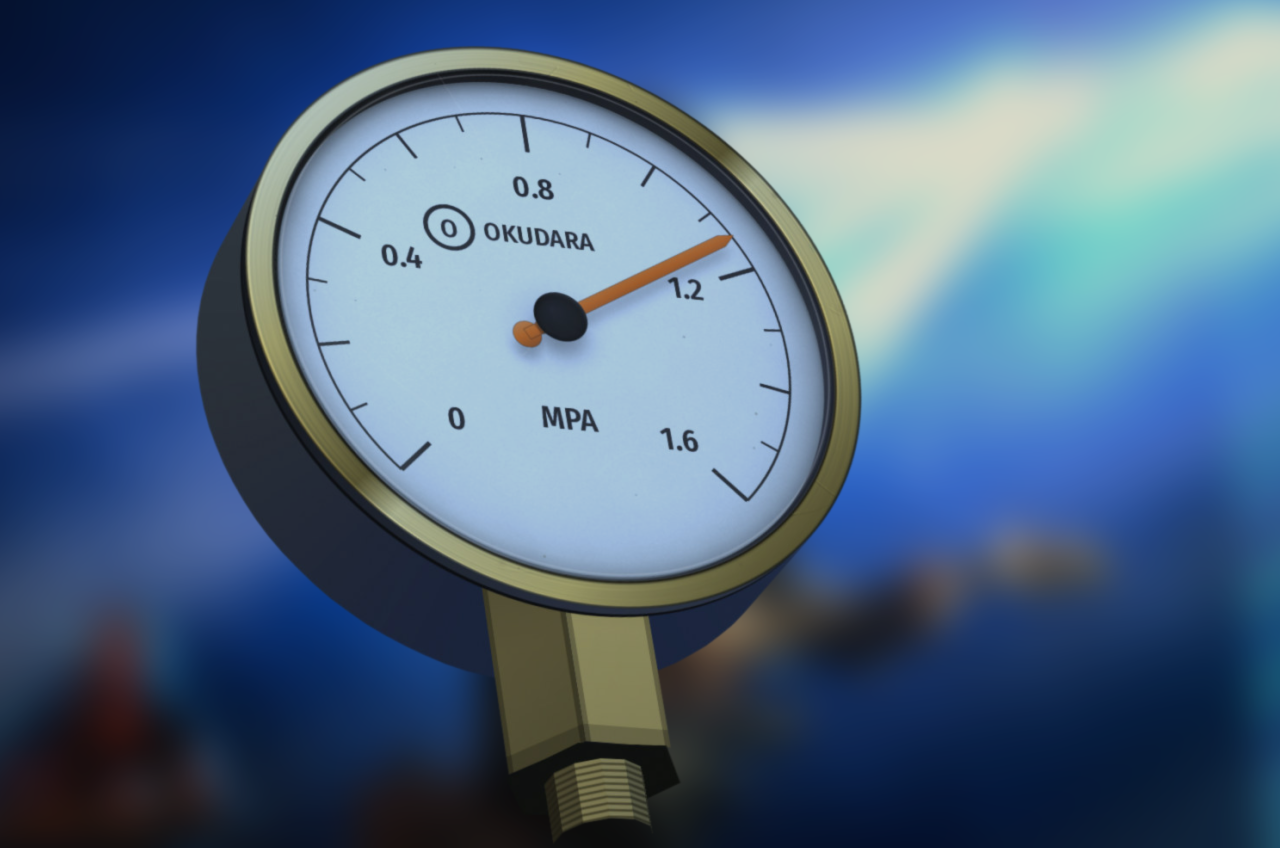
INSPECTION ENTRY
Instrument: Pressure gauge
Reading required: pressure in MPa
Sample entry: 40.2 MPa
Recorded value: 1.15 MPa
